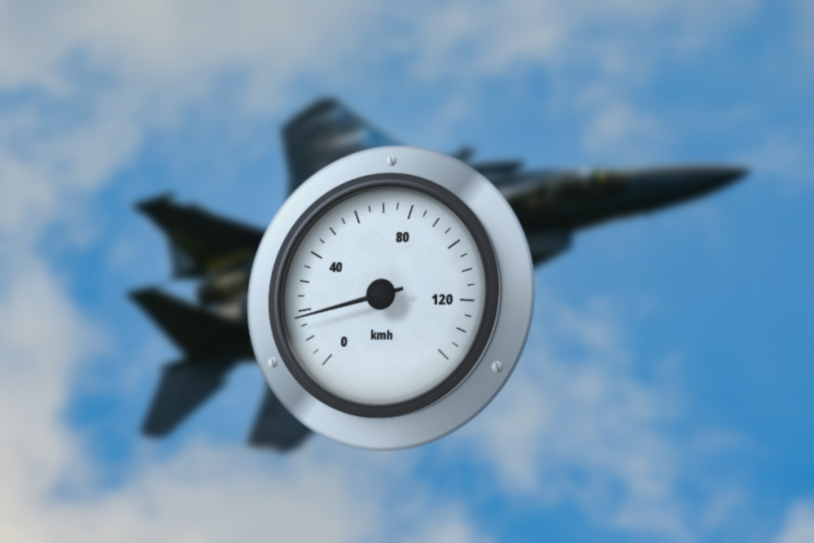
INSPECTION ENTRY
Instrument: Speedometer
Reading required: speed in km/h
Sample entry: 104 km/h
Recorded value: 17.5 km/h
